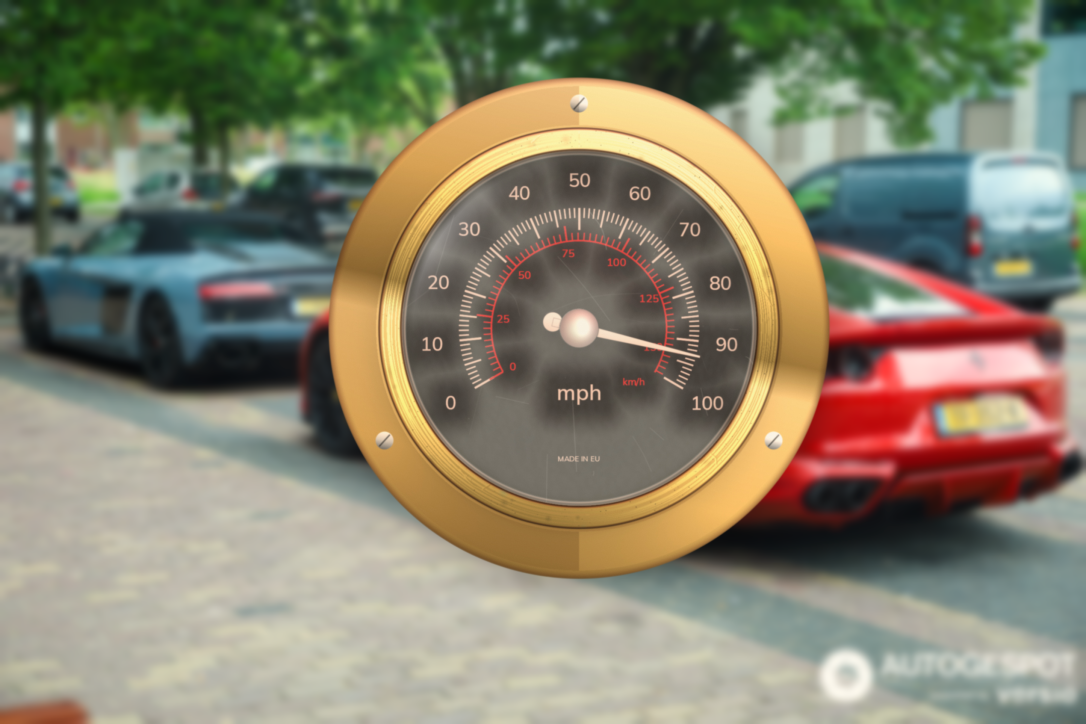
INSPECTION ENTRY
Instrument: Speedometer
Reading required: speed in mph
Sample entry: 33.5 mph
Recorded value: 93 mph
